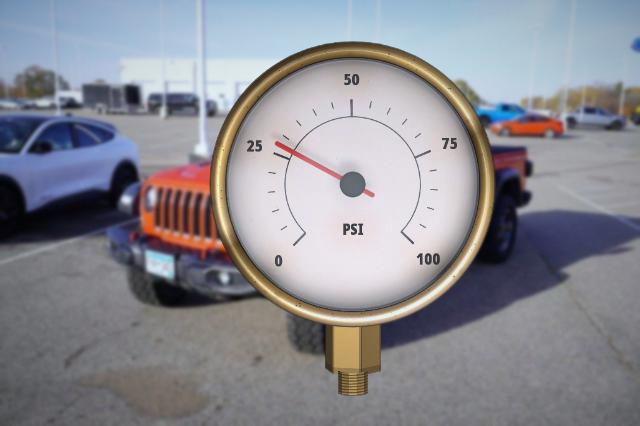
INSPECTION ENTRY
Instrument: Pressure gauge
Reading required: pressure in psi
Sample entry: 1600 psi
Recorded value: 27.5 psi
